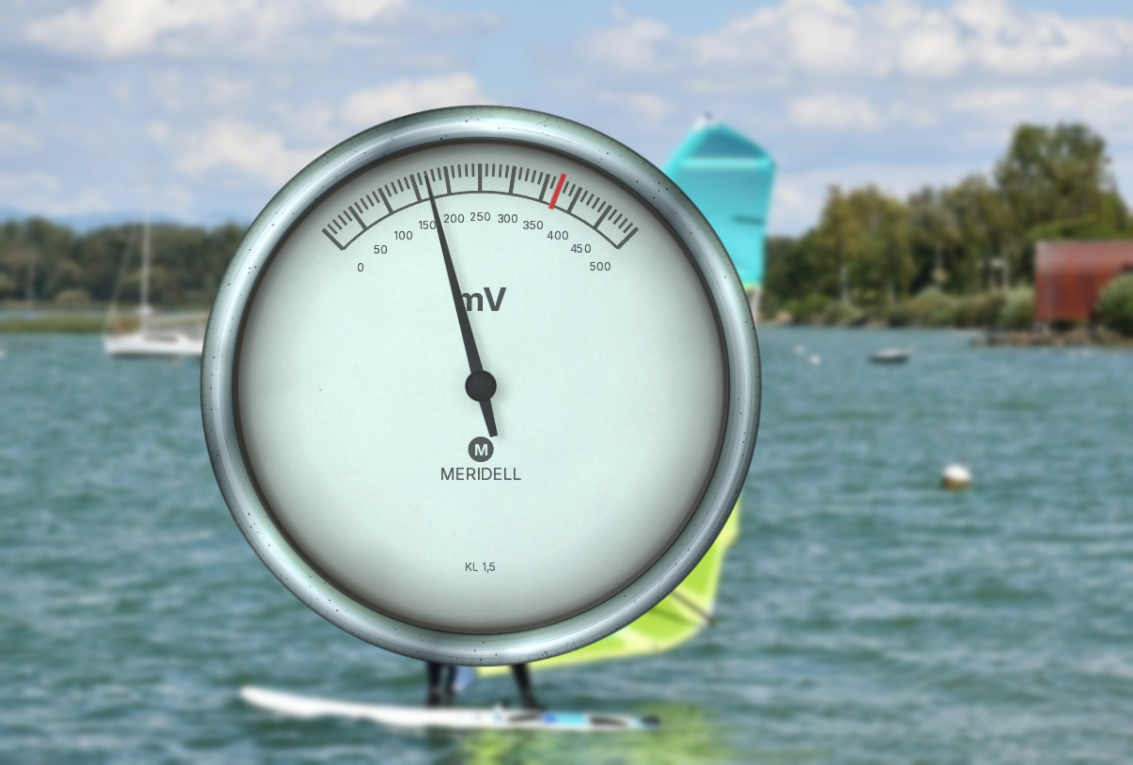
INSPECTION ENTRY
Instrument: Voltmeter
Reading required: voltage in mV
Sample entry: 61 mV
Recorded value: 170 mV
